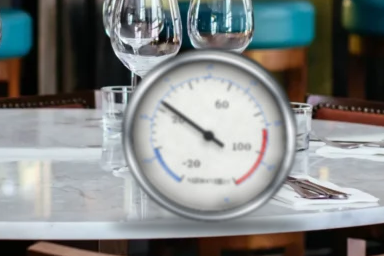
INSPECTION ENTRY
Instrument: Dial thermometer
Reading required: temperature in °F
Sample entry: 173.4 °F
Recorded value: 24 °F
